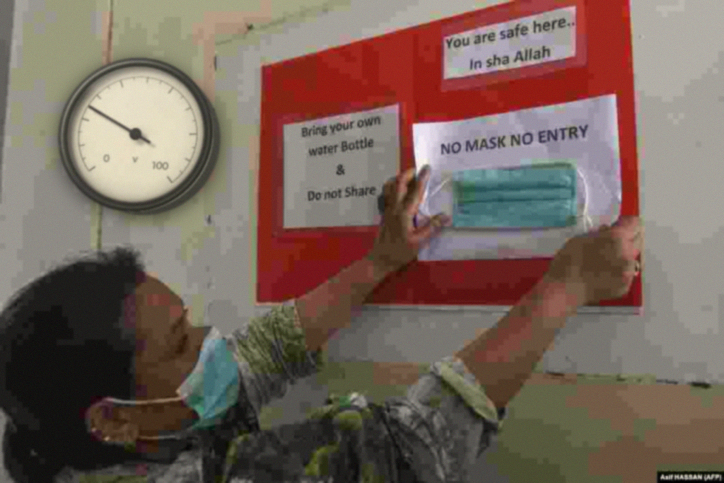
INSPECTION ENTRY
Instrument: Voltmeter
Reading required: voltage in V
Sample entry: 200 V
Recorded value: 25 V
